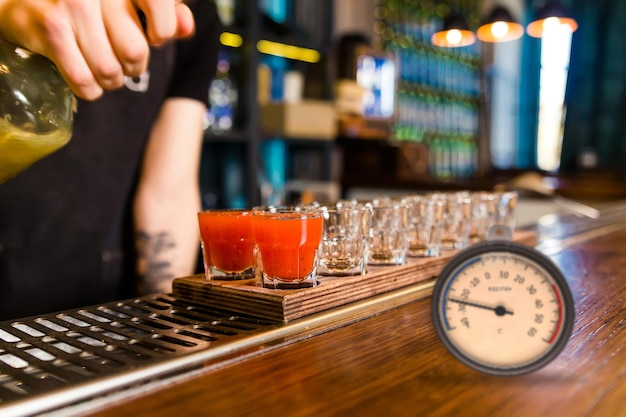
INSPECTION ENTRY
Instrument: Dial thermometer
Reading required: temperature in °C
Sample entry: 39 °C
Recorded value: -25 °C
